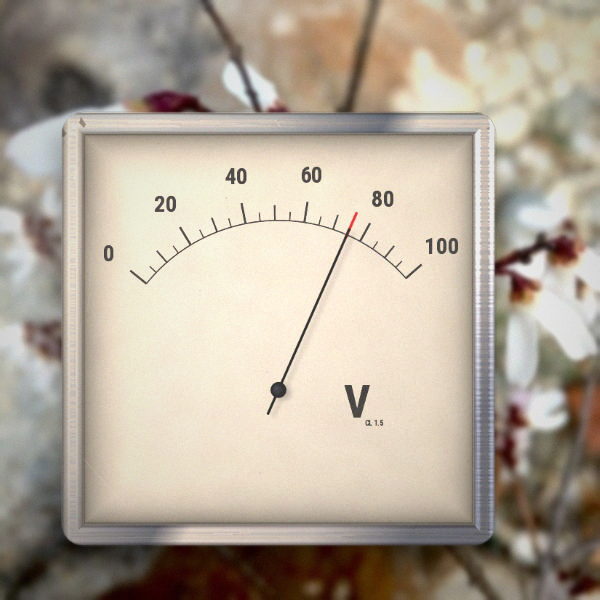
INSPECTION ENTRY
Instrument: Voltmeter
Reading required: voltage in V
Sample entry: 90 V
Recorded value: 75 V
